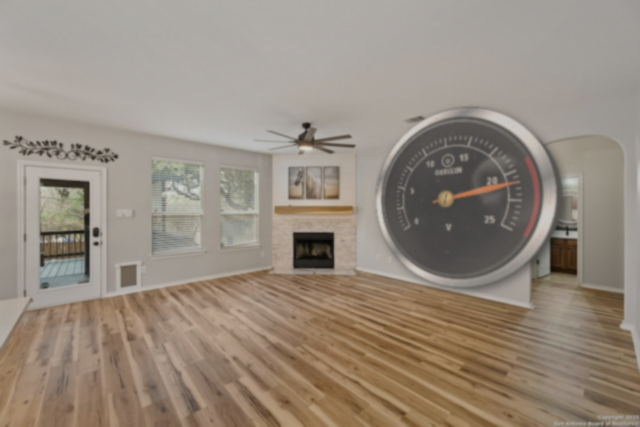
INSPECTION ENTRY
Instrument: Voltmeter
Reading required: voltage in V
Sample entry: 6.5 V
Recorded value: 21 V
